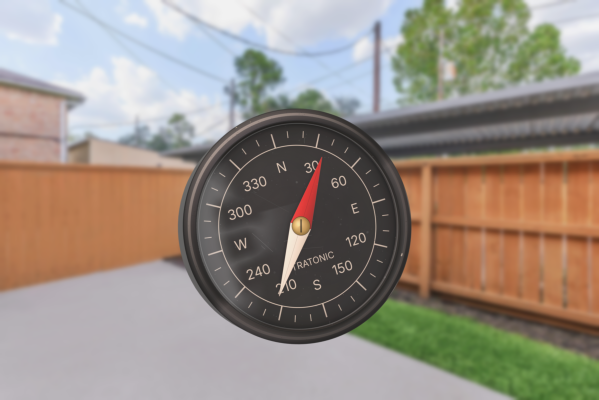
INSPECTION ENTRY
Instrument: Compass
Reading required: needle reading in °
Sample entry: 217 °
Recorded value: 35 °
